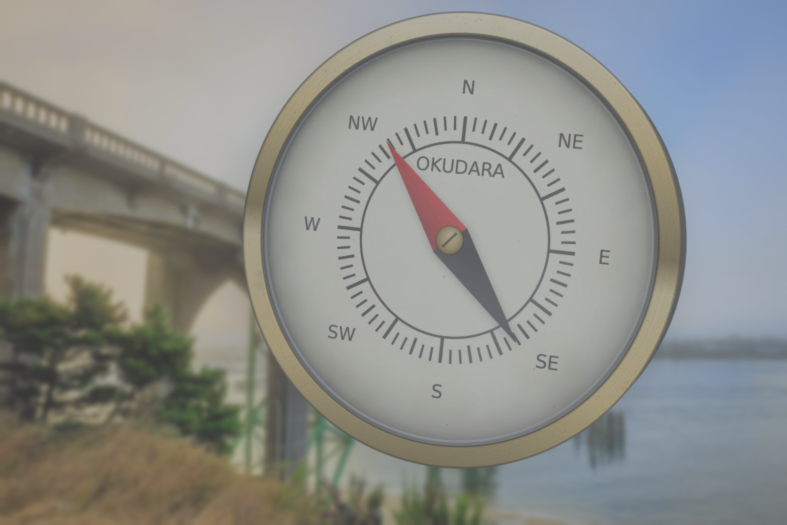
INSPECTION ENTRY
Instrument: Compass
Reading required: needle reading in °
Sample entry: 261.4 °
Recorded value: 320 °
